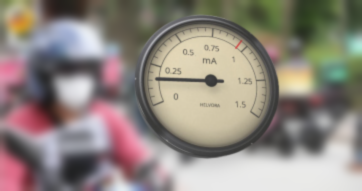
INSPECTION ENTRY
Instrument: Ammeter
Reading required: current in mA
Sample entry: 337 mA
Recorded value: 0.15 mA
